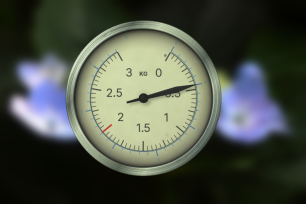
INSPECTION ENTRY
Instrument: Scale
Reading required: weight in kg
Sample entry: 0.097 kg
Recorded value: 0.45 kg
